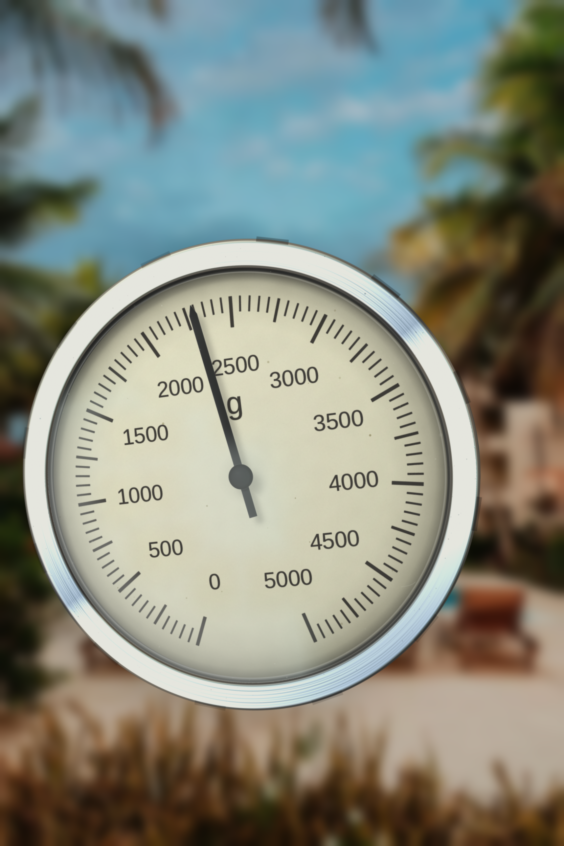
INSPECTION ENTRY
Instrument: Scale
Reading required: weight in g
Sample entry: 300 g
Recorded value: 2300 g
